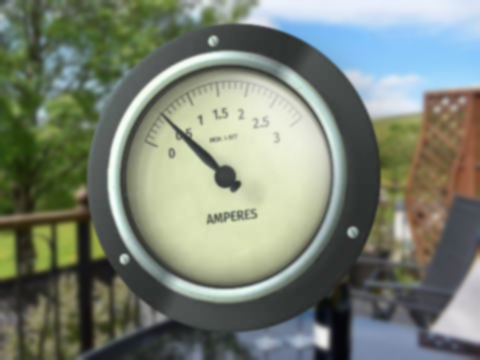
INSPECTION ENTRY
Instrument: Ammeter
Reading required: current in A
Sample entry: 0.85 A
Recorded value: 0.5 A
